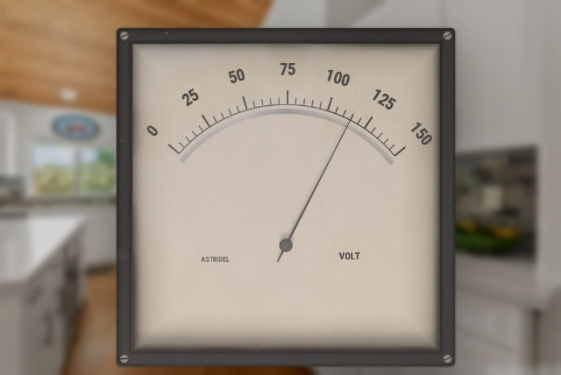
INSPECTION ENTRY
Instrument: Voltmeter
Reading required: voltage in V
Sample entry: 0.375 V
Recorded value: 115 V
